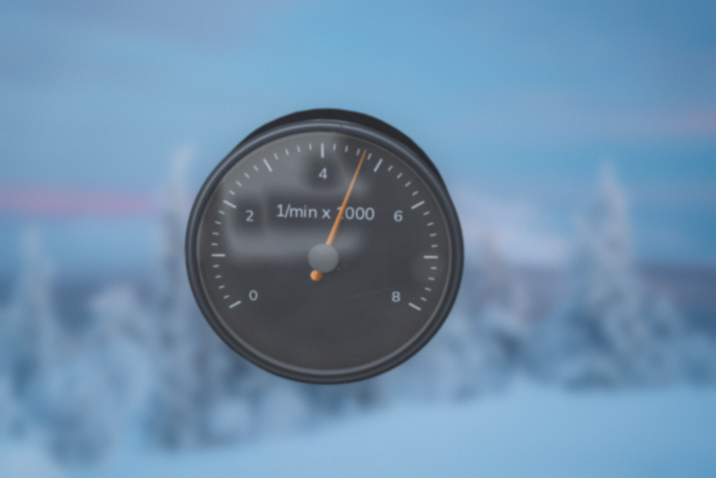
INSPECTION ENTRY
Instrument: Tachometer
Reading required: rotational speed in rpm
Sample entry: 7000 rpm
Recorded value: 4700 rpm
